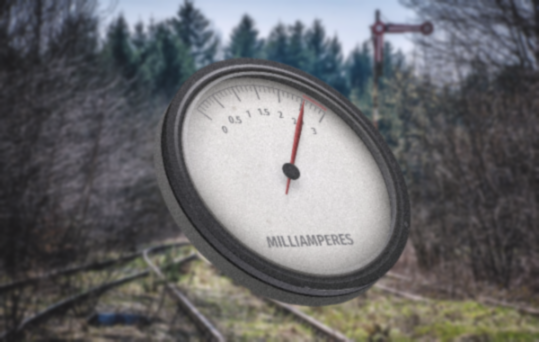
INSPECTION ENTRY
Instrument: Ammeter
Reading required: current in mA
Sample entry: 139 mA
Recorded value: 2.5 mA
